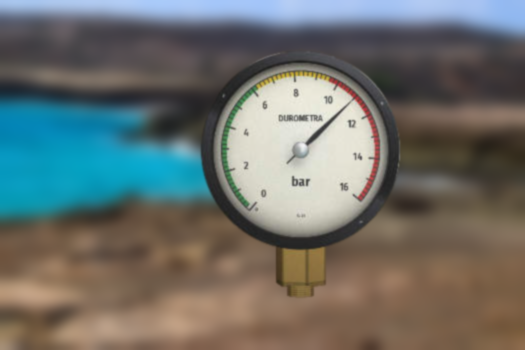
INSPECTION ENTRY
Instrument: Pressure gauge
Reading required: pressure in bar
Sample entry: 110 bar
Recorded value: 11 bar
